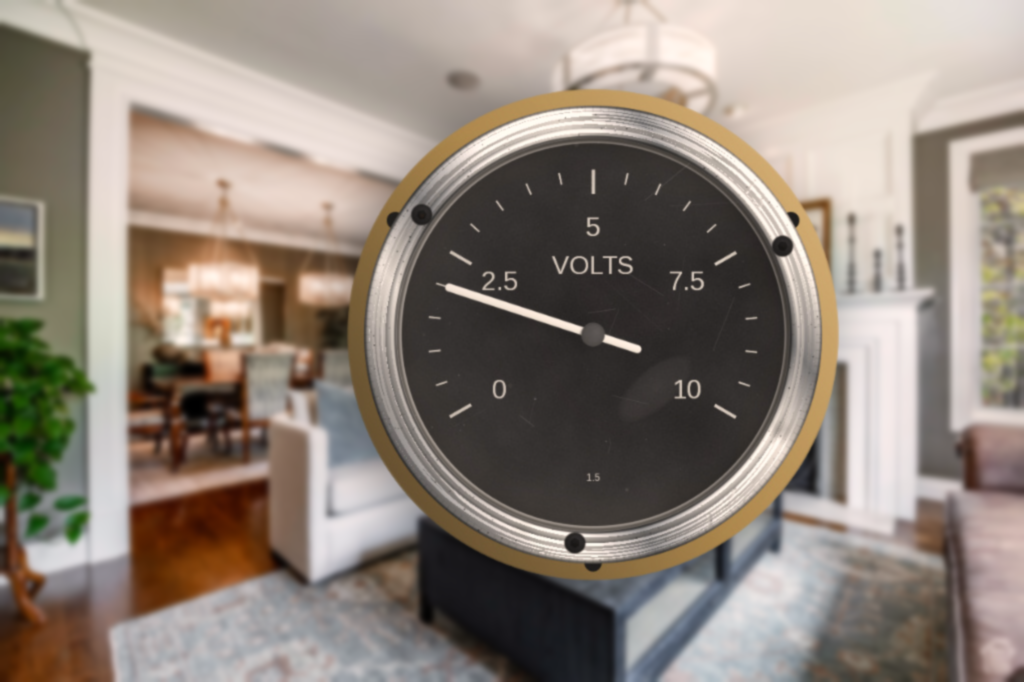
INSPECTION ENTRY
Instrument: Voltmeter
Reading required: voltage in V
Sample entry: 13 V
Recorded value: 2 V
